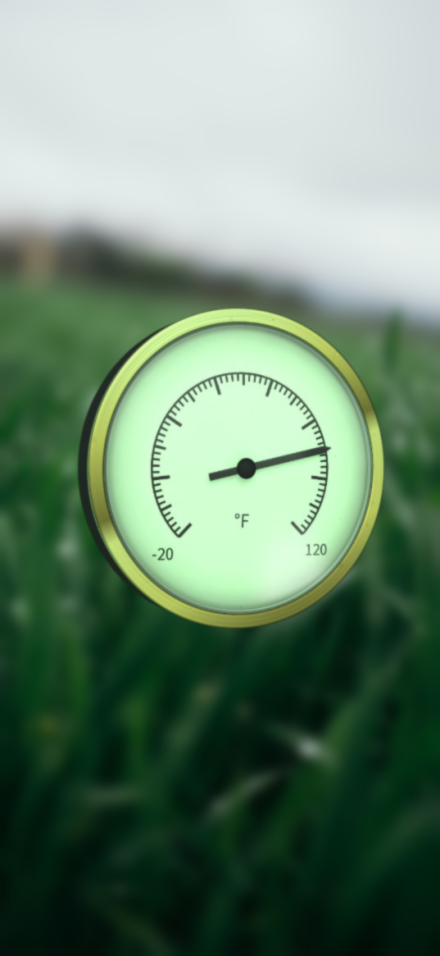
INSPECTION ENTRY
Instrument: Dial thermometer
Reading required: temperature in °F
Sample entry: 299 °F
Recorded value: 90 °F
